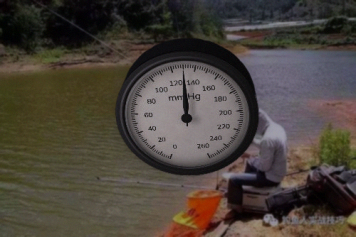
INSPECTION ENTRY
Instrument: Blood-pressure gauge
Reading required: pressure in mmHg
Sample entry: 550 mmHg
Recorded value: 130 mmHg
